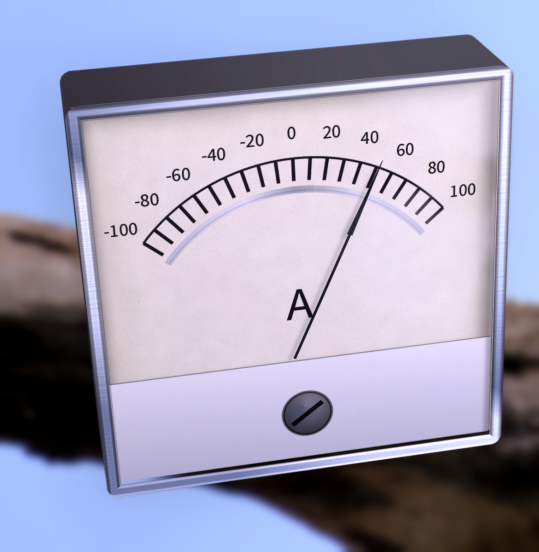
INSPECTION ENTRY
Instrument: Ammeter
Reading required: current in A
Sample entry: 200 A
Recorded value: 50 A
